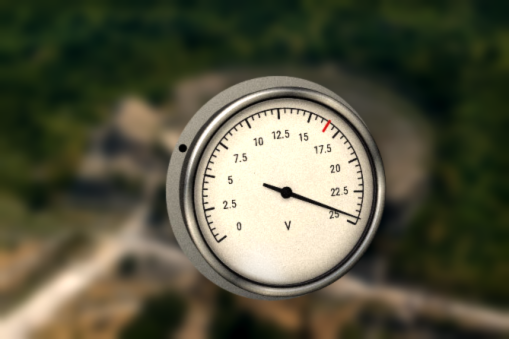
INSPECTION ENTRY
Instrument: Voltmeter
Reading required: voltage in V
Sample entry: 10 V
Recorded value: 24.5 V
